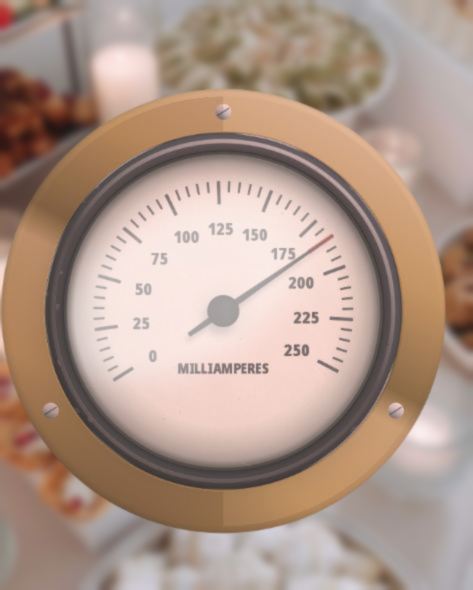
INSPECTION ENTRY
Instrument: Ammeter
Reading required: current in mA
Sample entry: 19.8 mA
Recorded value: 185 mA
